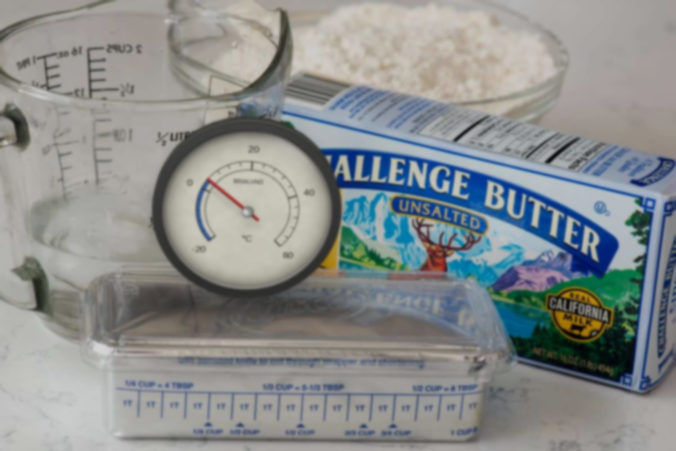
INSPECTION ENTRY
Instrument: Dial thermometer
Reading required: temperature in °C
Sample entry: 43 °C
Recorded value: 4 °C
